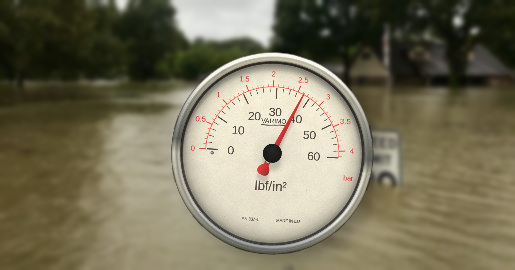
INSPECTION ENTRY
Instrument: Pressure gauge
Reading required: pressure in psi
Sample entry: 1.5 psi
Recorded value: 38 psi
